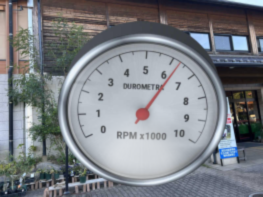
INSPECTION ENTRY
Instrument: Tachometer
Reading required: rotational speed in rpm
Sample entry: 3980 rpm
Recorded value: 6250 rpm
